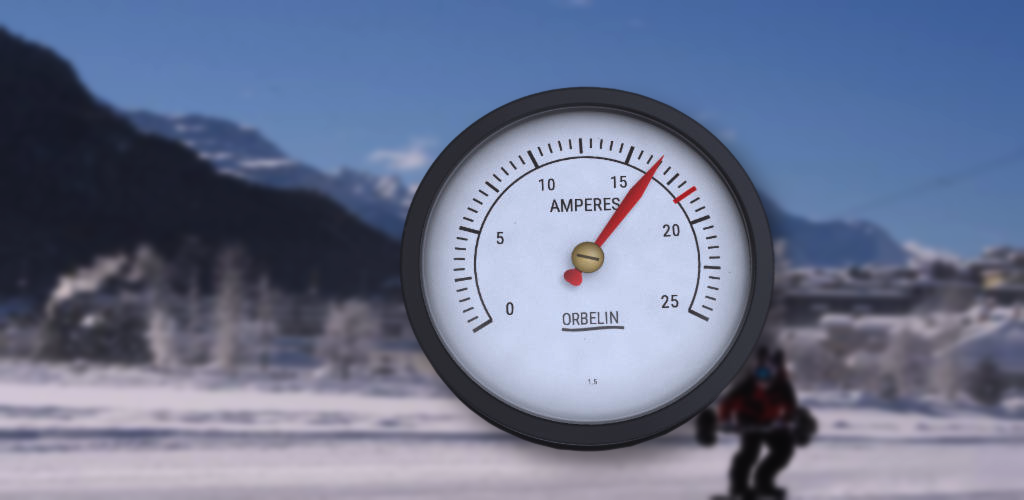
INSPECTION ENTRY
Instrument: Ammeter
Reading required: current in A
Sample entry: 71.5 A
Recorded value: 16.5 A
